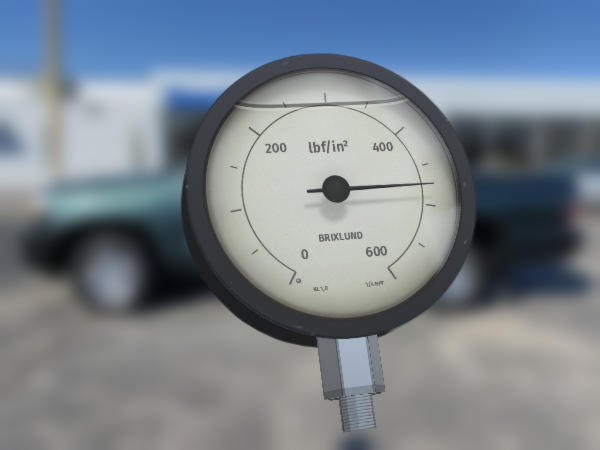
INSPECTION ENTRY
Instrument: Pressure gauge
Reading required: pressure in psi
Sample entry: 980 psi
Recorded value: 475 psi
